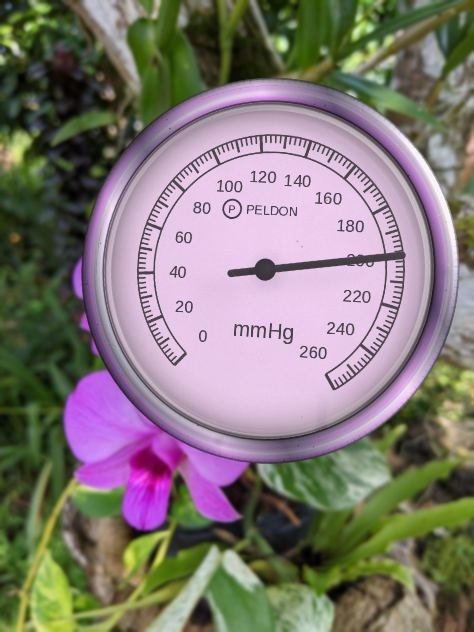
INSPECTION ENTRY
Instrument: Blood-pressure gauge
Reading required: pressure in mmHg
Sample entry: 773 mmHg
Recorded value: 200 mmHg
